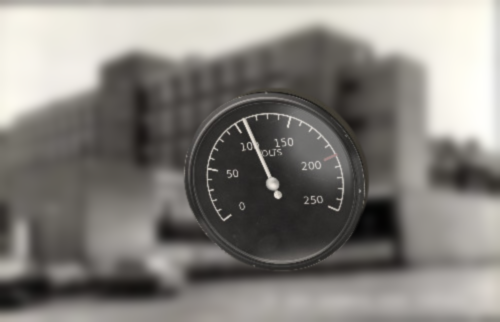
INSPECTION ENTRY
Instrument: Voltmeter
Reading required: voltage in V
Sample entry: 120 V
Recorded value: 110 V
